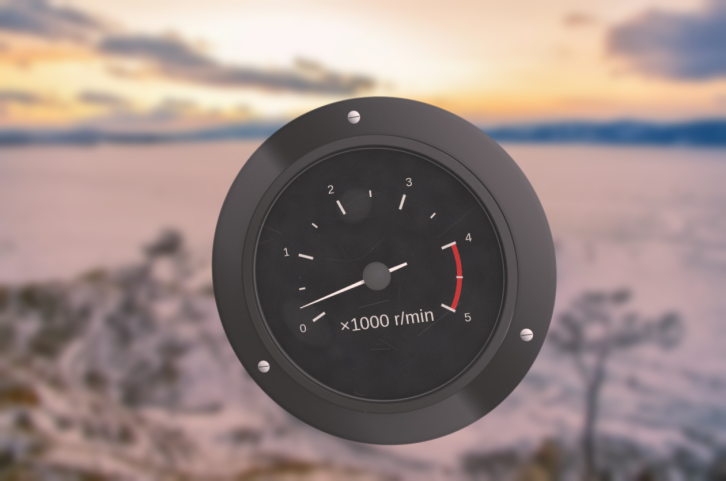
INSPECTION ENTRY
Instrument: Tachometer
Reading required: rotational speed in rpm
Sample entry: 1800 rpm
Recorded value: 250 rpm
